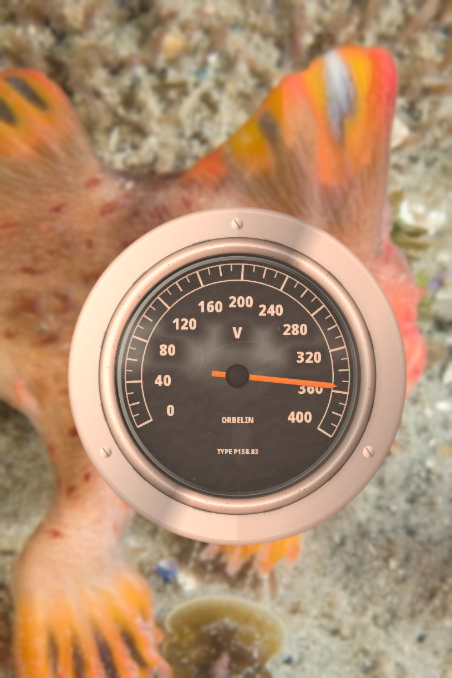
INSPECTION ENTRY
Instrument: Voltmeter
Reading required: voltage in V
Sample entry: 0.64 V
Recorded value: 355 V
